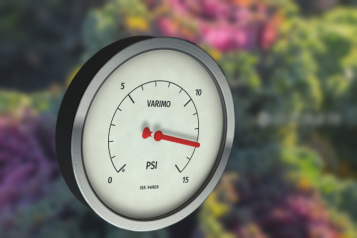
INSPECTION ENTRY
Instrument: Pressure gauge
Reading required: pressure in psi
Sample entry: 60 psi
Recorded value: 13 psi
